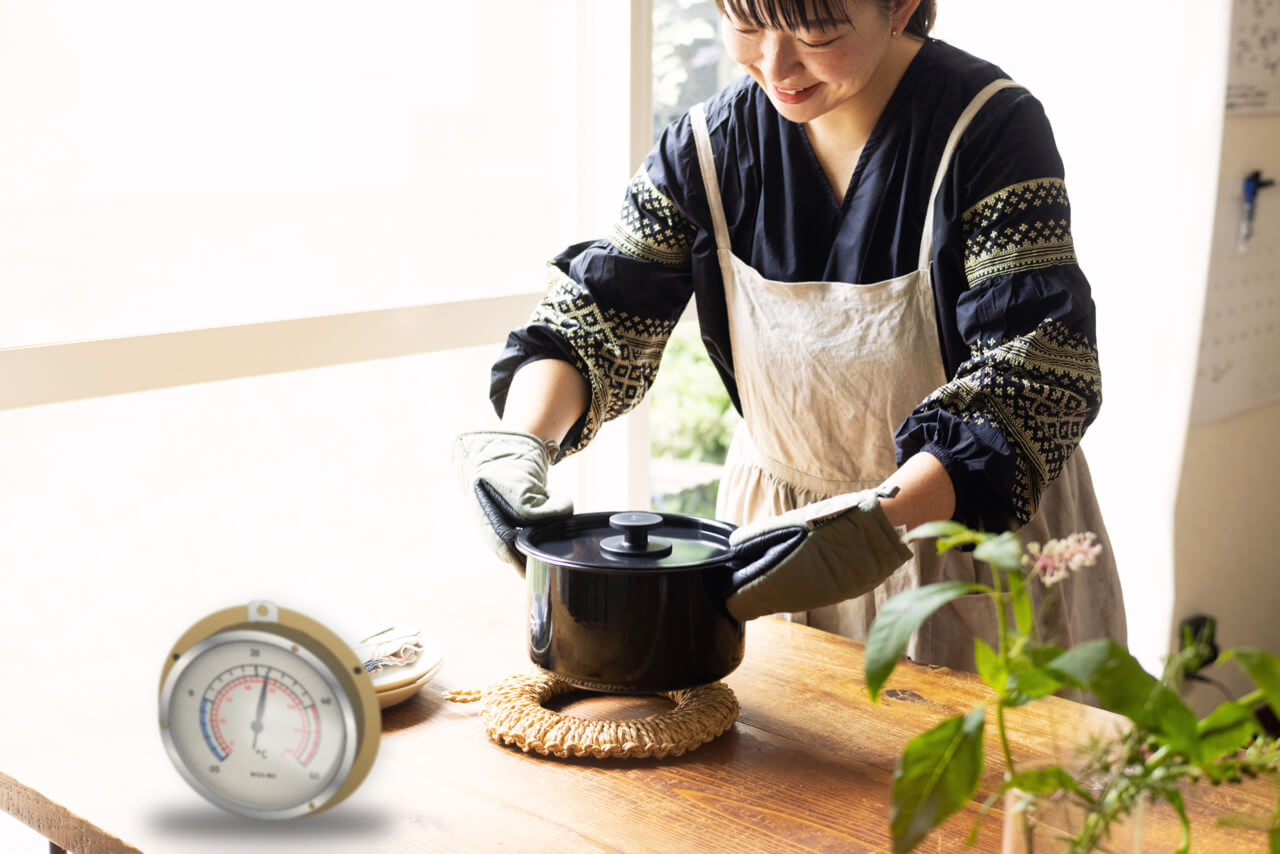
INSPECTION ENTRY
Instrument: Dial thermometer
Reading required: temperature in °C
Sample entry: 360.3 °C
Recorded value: 24 °C
